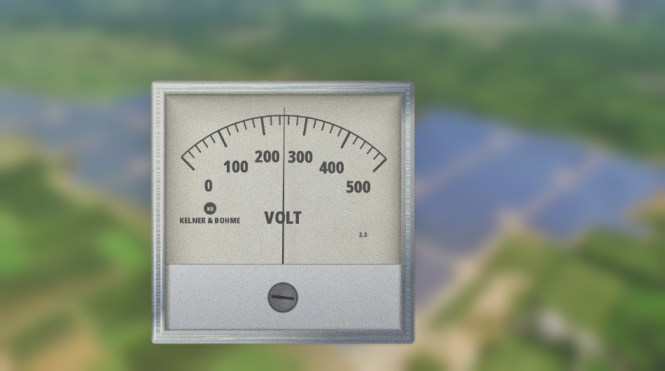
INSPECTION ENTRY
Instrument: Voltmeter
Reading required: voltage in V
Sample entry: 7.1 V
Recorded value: 250 V
